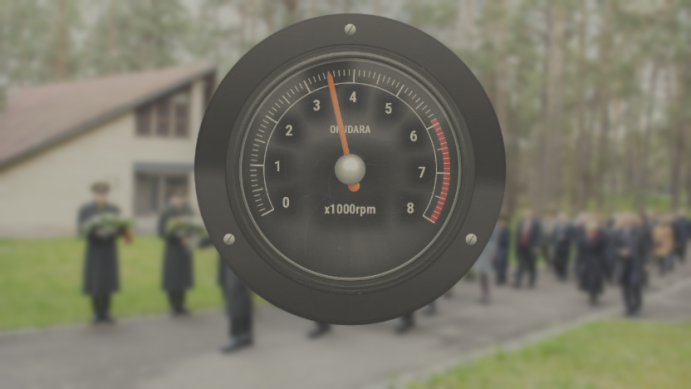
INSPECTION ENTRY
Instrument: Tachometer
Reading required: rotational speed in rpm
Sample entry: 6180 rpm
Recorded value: 3500 rpm
